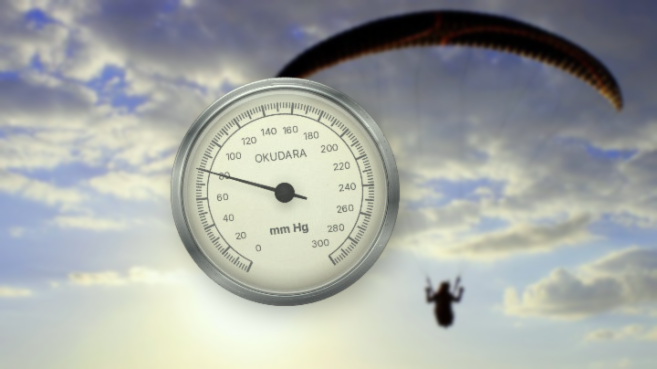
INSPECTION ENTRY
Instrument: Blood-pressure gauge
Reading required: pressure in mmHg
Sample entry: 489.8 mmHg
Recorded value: 80 mmHg
